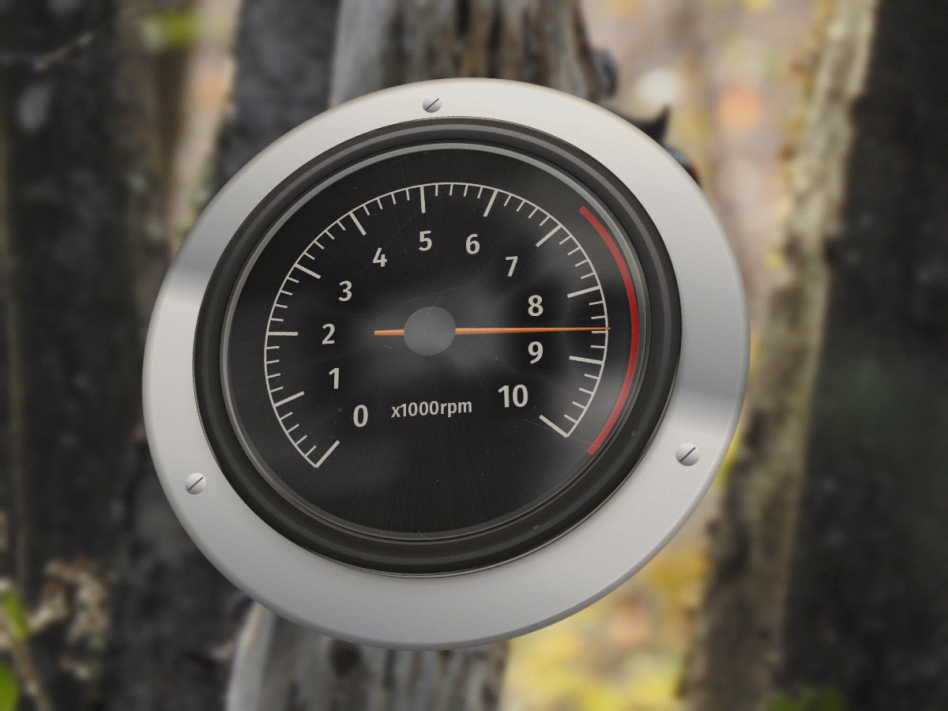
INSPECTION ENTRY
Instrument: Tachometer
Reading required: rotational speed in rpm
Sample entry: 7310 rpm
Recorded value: 8600 rpm
